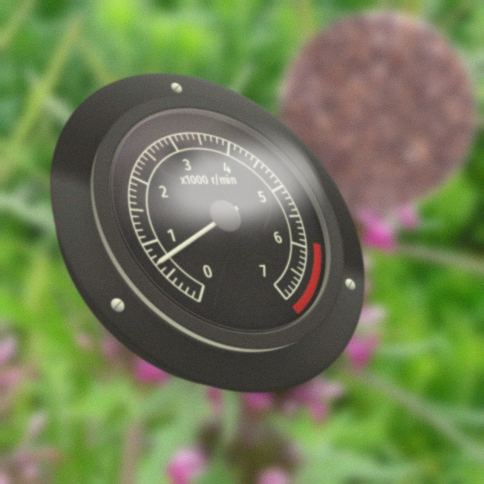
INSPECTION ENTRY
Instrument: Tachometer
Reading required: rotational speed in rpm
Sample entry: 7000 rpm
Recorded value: 700 rpm
